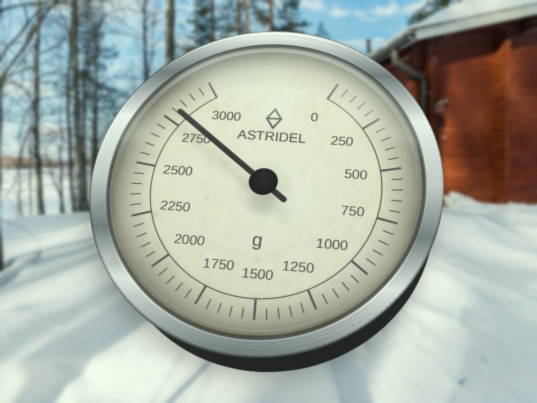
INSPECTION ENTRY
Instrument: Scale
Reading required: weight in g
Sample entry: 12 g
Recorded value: 2800 g
